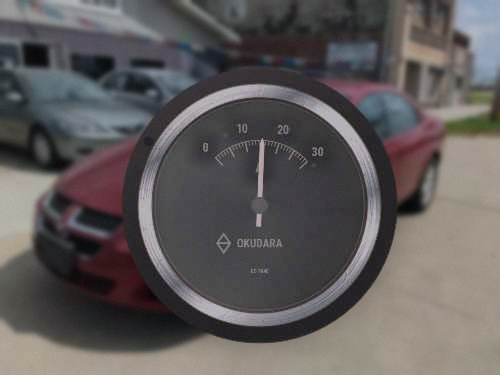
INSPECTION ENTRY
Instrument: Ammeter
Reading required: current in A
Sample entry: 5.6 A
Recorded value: 15 A
